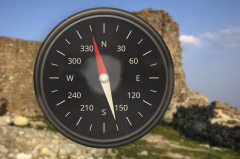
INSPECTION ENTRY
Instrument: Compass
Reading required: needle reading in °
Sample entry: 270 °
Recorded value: 345 °
